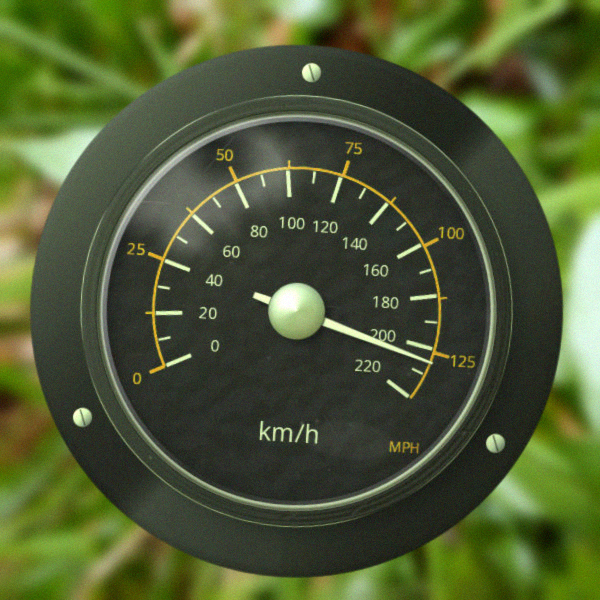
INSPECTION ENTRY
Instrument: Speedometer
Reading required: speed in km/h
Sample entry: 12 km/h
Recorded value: 205 km/h
